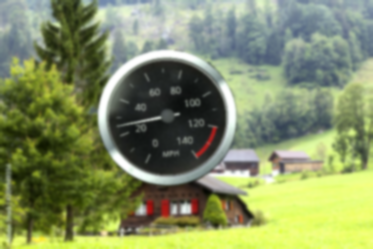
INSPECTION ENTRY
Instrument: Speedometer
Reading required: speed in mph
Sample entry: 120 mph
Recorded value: 25 mph
